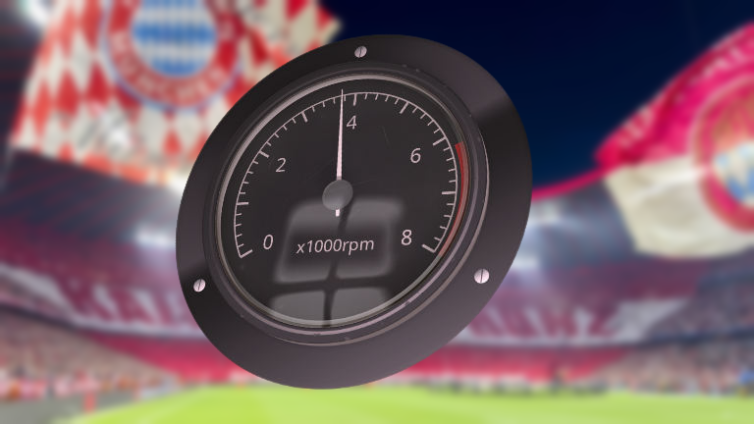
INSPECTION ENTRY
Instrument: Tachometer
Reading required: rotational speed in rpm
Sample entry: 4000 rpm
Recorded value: 3800 rpm
